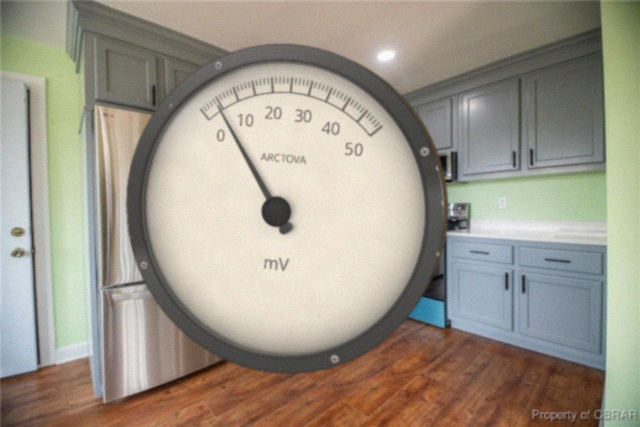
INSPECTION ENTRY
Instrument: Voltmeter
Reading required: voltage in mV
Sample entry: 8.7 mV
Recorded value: 5 mV
